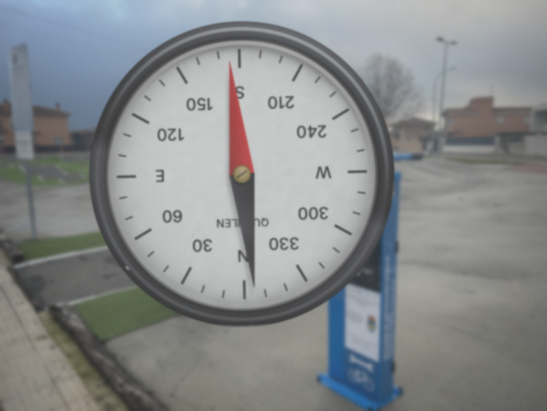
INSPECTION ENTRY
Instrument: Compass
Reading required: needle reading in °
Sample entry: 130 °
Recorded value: 175 °
